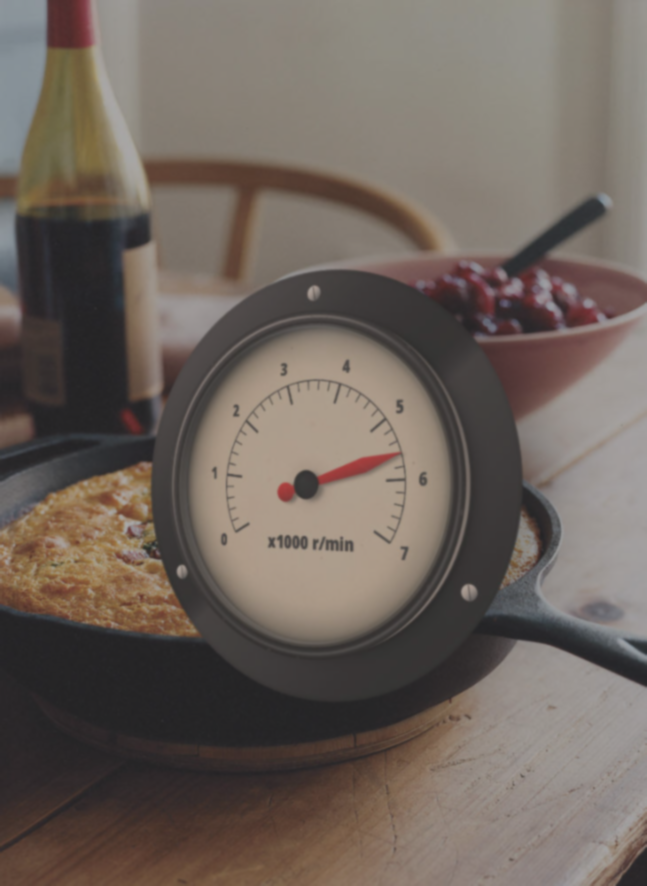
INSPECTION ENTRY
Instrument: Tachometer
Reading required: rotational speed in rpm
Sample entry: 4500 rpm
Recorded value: 5600 rpm
